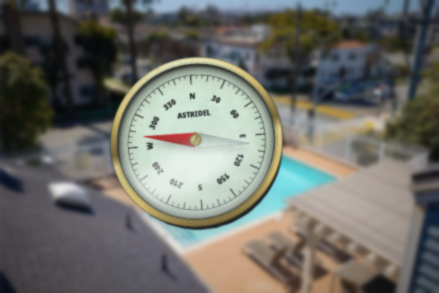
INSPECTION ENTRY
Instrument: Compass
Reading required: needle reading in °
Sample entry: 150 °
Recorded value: 280 °
